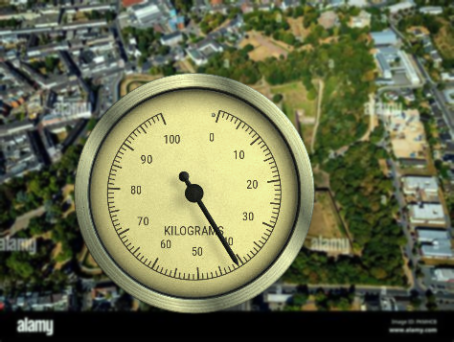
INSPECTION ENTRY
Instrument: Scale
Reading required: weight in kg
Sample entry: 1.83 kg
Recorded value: 41 kg
